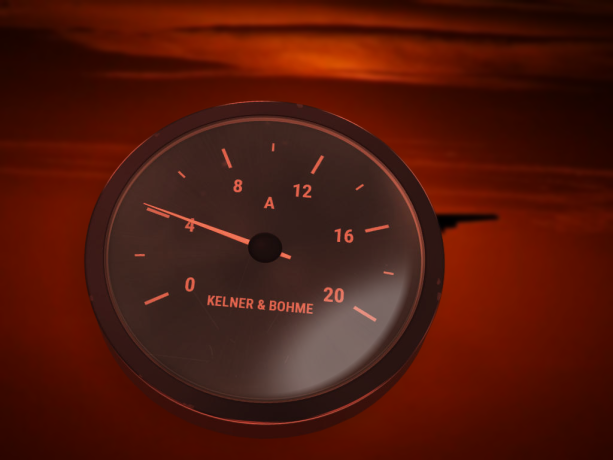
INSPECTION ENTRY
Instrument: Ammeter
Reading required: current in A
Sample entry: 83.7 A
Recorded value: 4 A
